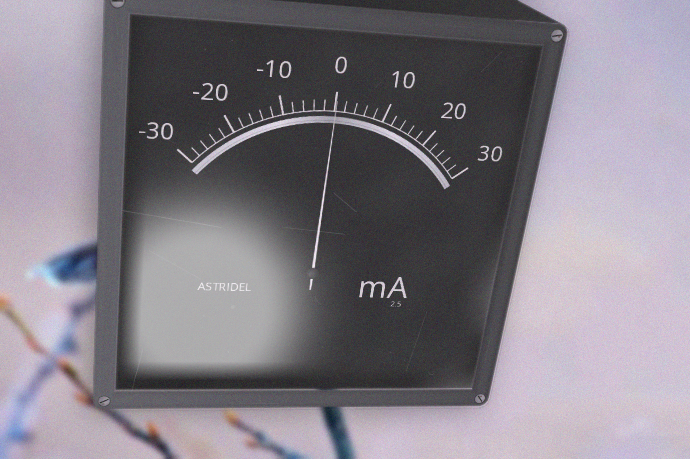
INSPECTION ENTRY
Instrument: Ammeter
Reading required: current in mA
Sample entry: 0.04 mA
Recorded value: 0 mA
